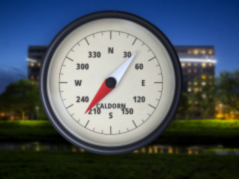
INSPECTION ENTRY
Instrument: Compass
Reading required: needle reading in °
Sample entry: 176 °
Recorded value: 220 °
